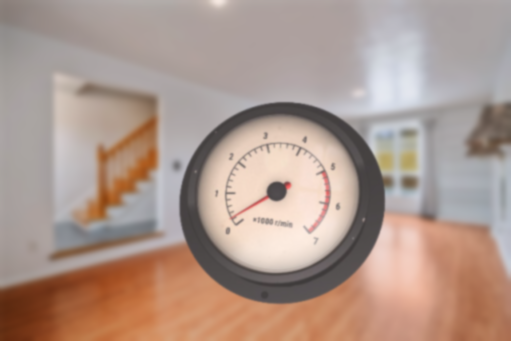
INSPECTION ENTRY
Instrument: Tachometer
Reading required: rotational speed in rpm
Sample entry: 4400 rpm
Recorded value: 200 rpm
